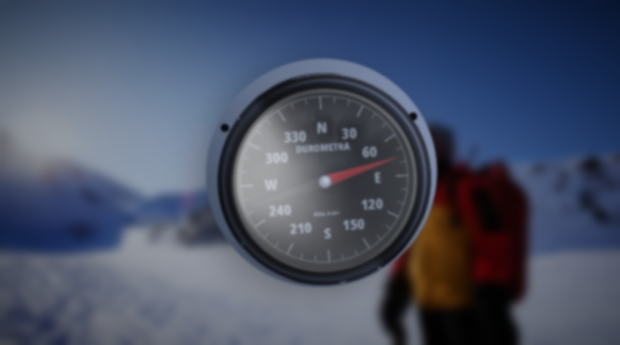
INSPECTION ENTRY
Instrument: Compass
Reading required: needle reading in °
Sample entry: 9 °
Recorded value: 75 °
